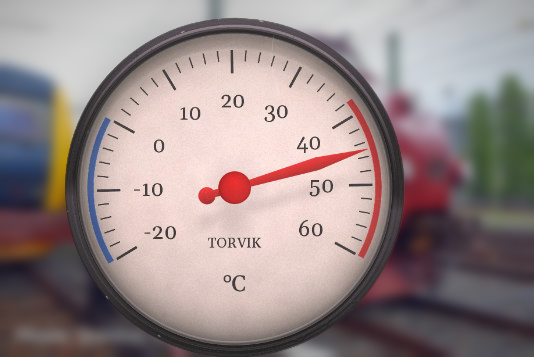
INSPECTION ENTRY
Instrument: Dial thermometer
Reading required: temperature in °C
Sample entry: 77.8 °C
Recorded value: 45 °C
